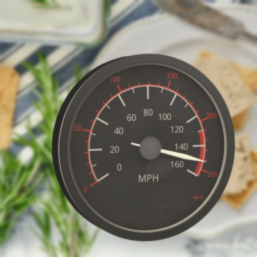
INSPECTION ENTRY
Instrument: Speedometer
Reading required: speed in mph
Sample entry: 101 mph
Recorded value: 150 mph
